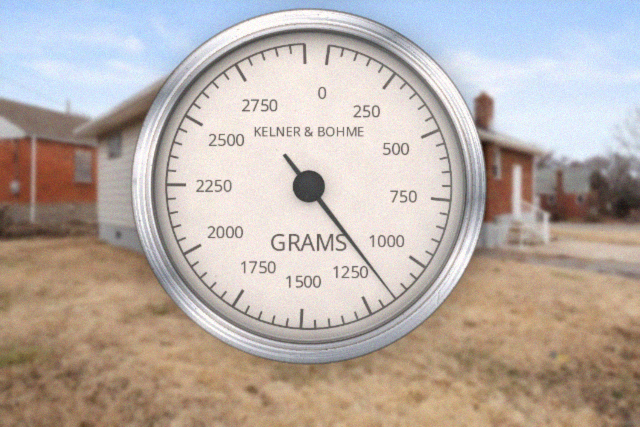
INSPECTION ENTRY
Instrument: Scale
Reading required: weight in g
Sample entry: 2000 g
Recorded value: 1150 g
